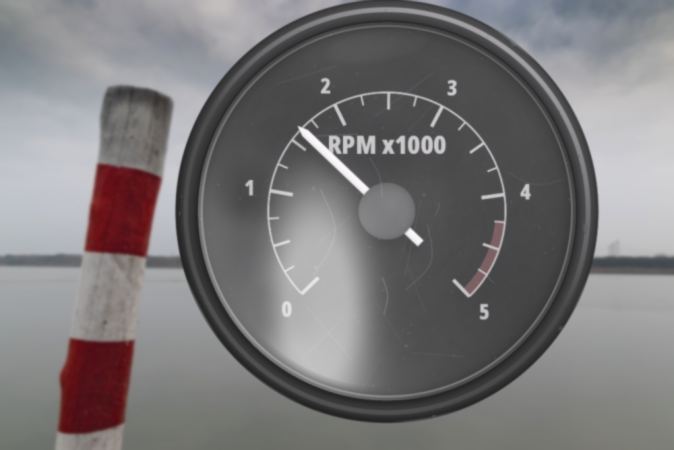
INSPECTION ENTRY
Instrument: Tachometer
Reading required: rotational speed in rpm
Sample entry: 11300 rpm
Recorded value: 1625 rpm
